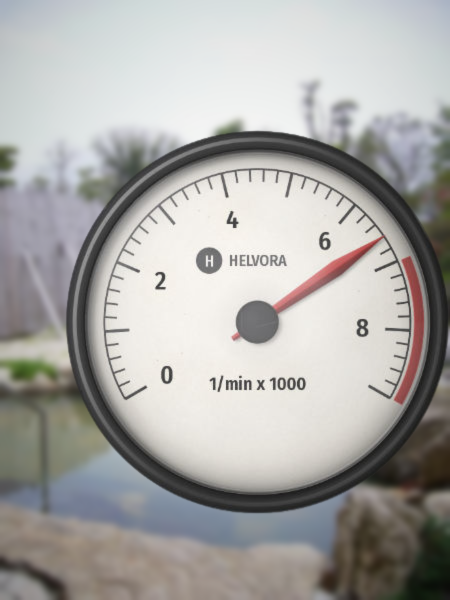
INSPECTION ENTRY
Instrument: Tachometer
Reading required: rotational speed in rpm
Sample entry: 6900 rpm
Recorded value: 6600 rpm
